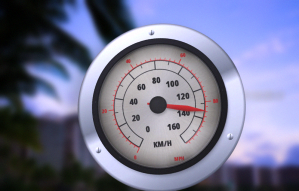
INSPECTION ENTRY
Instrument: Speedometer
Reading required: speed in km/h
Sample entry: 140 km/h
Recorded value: 135 km/h
